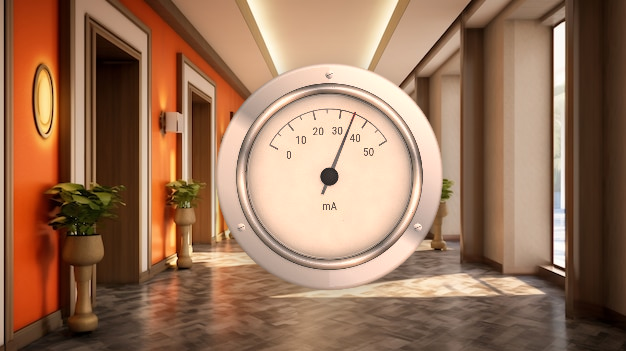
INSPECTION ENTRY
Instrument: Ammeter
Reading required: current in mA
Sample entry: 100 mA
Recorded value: 35 mA
